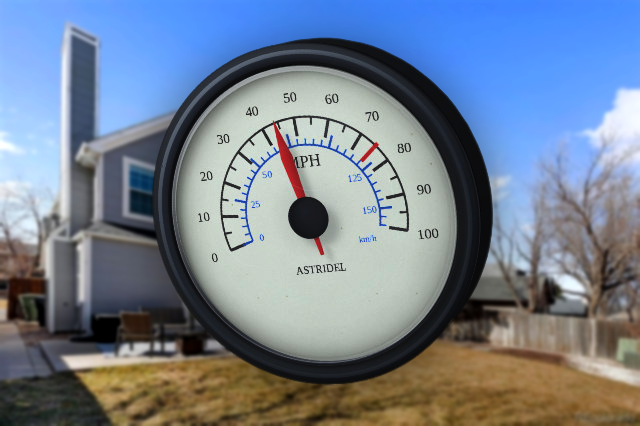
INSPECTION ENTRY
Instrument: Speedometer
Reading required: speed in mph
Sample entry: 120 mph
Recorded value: 45 mph
